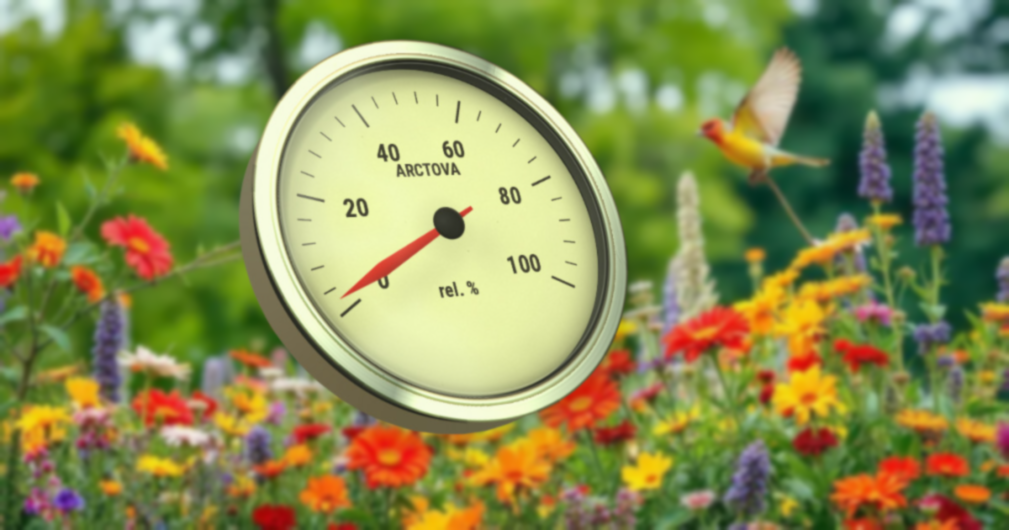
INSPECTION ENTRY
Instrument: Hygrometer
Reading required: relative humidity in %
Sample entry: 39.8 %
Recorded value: 2 %
